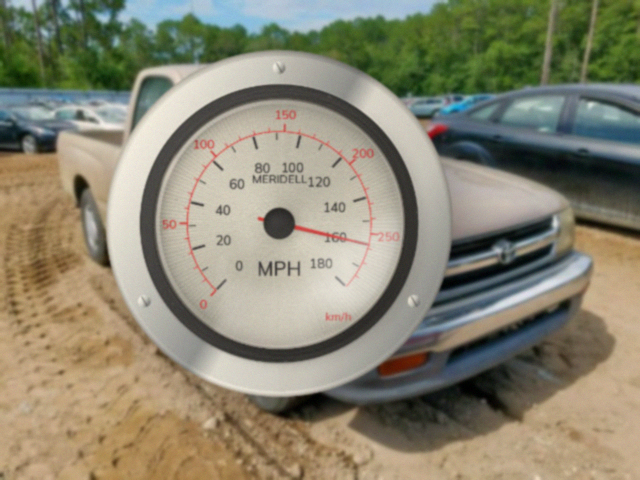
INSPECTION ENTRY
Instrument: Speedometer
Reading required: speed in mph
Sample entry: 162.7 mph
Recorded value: 160 mph
